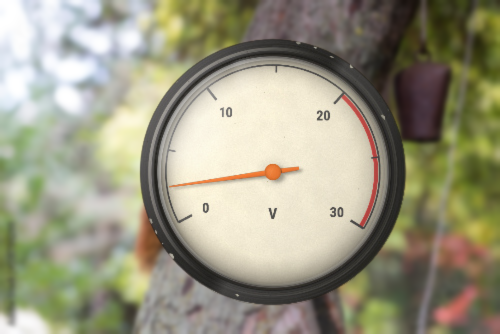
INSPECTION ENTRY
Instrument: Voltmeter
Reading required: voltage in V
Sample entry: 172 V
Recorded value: 2.5 V
